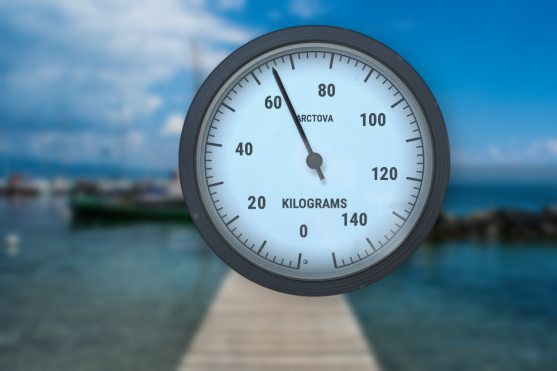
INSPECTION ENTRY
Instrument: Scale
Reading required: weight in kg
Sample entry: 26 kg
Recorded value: 65 kg
